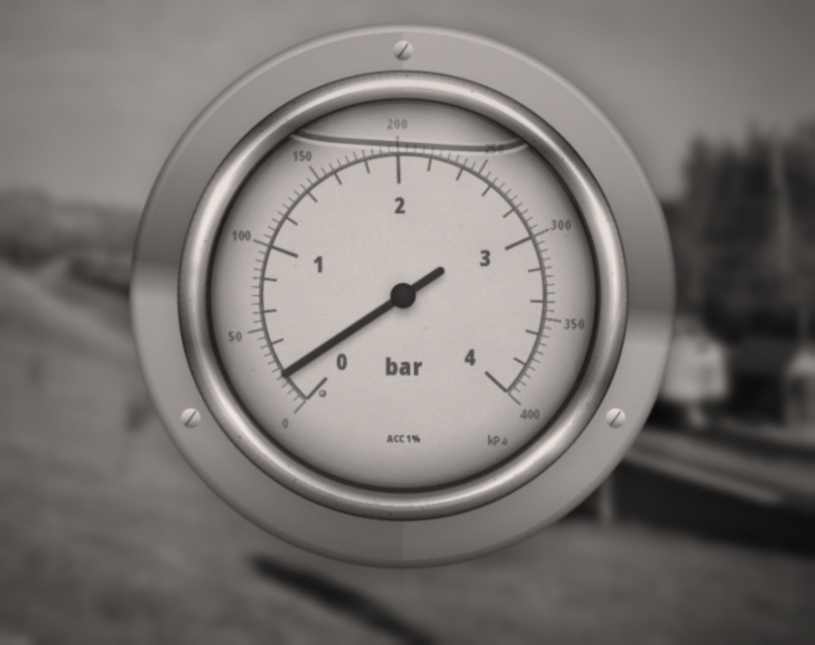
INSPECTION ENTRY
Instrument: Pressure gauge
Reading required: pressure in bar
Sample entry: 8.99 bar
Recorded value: 0.2 bar
